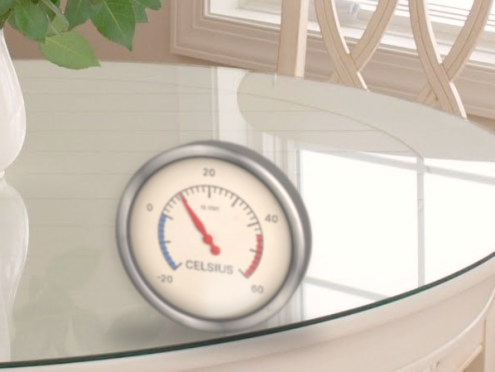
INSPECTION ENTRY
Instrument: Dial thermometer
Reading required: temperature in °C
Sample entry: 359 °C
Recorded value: 10 °C
